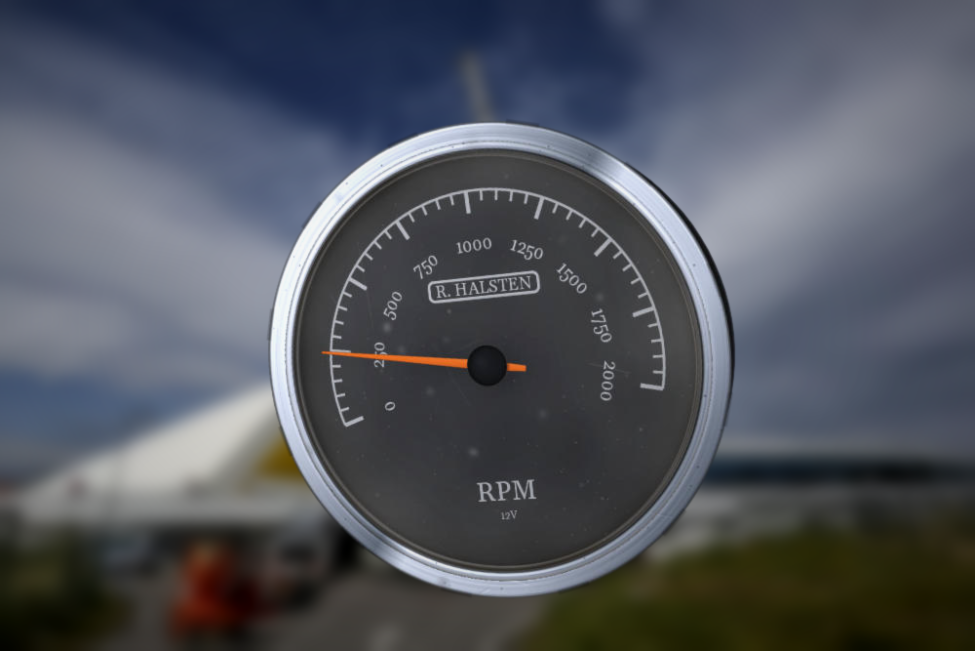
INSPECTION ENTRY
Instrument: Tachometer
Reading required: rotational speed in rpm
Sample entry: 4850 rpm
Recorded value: 250 rpm
